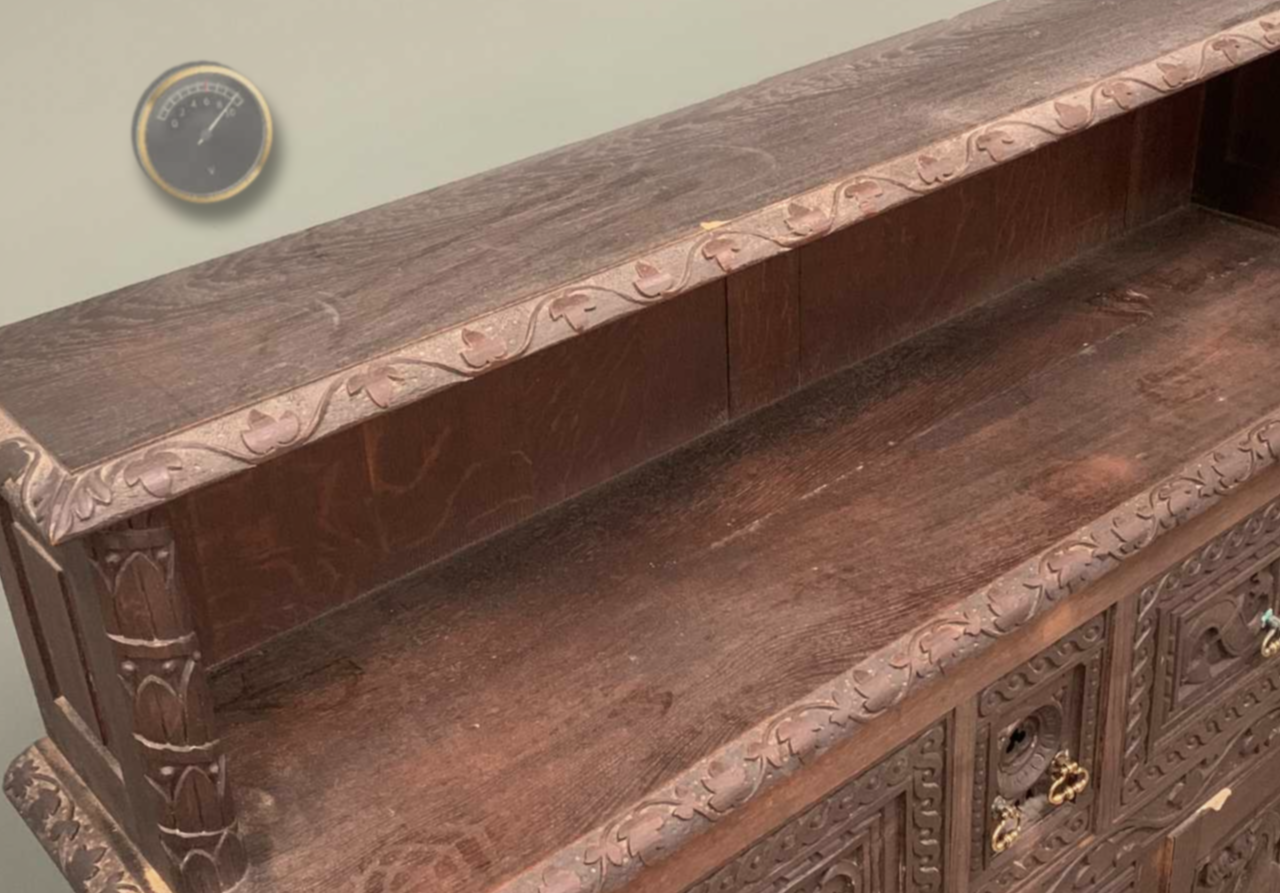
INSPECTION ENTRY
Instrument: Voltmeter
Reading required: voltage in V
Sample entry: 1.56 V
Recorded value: 9 V
